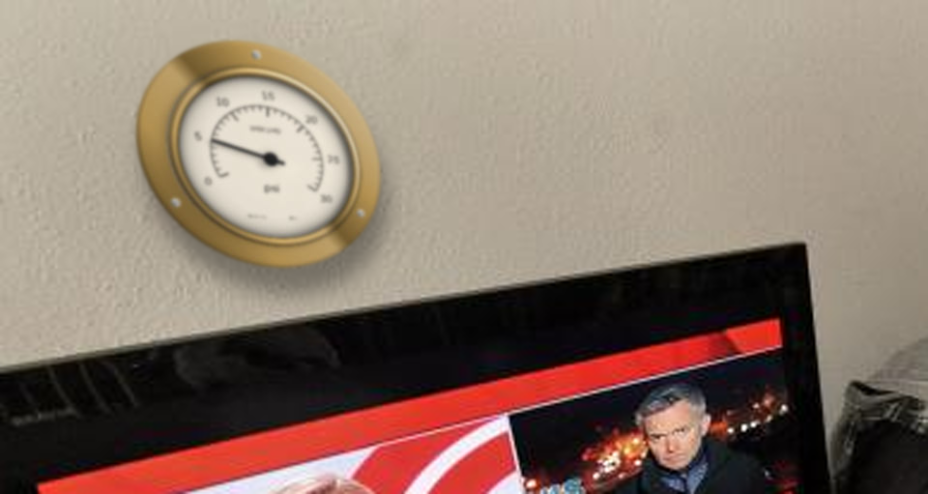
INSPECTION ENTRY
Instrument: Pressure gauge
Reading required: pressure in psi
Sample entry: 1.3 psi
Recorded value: 5 psi
